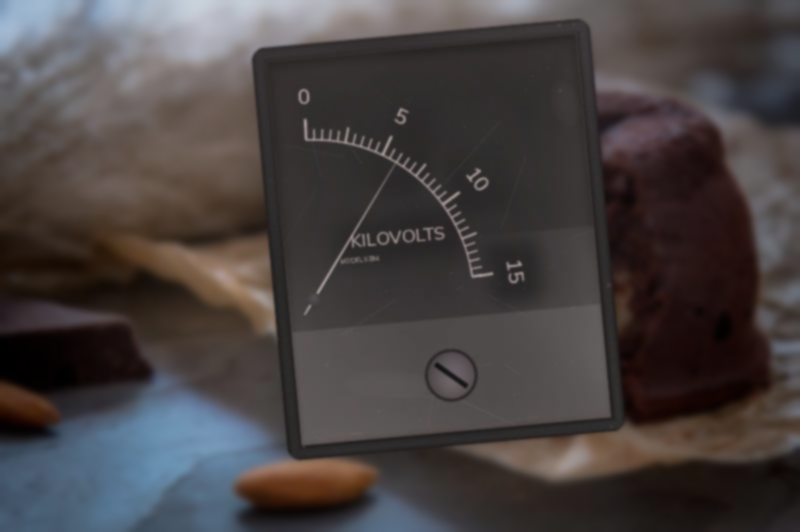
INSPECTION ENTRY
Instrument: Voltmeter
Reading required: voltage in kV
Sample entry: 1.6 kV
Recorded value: 6 kV
